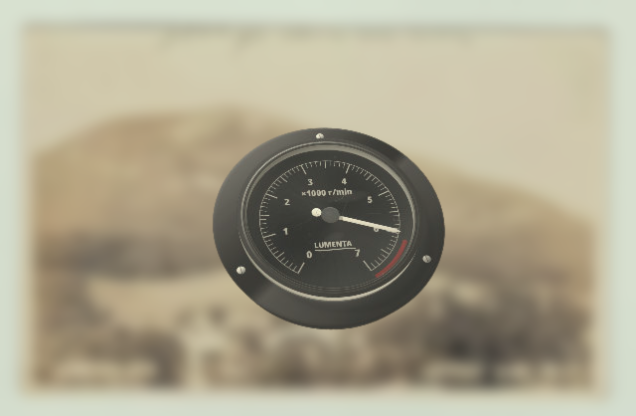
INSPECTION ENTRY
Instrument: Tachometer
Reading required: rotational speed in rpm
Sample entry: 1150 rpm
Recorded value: 6000 rpm
